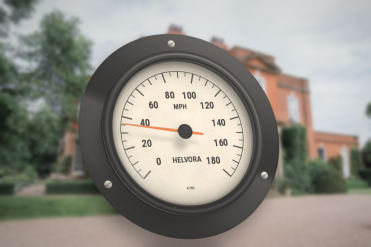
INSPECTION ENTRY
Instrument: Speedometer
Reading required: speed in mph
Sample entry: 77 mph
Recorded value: 35 mph
